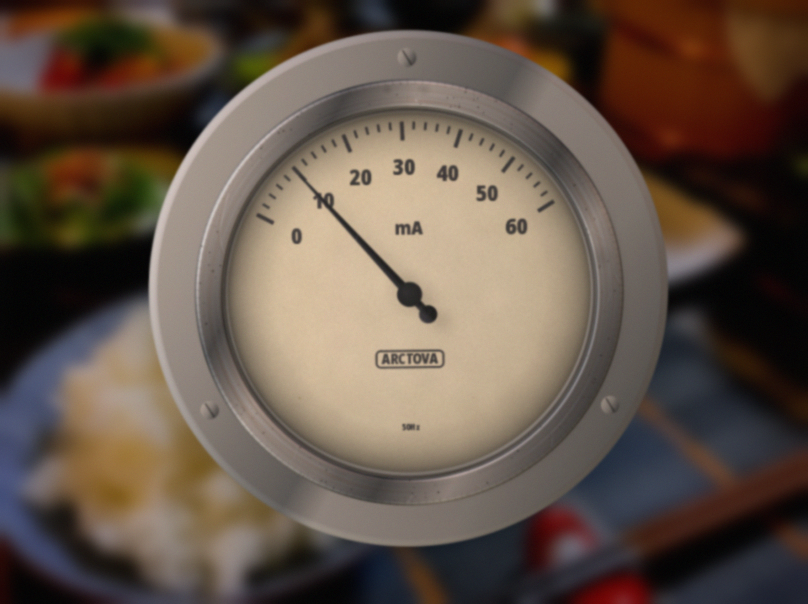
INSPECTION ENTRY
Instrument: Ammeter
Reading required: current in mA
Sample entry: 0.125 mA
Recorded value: 10 mA
